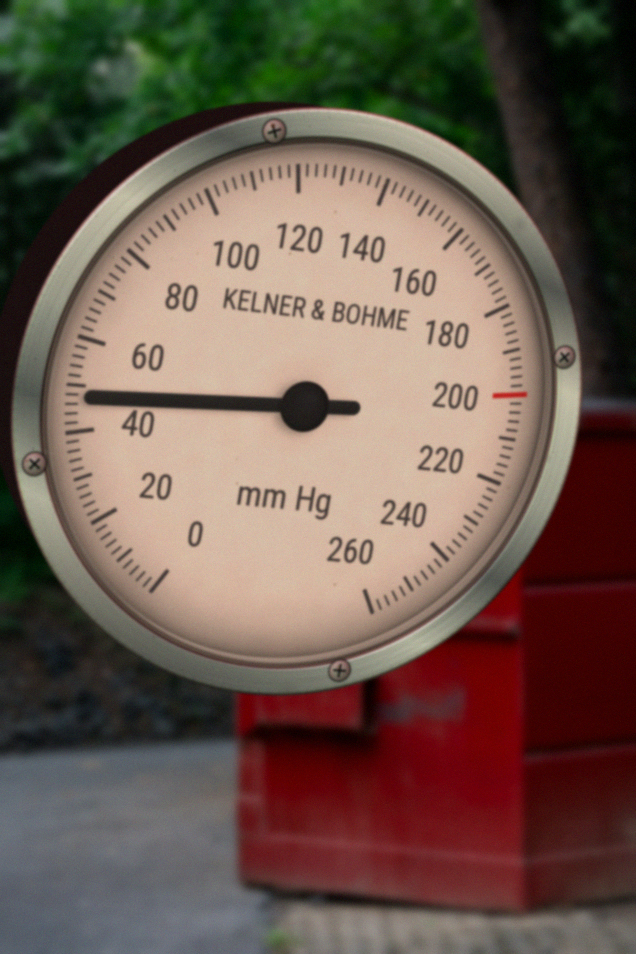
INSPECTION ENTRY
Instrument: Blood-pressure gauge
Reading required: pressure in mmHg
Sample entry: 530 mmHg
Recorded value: 48 mmHg
